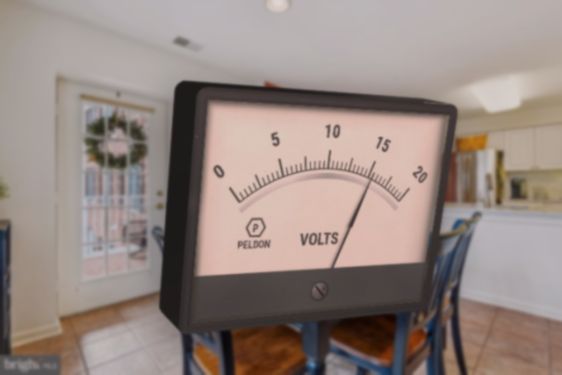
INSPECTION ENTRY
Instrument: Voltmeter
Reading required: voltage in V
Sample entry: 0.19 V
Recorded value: 15 V
